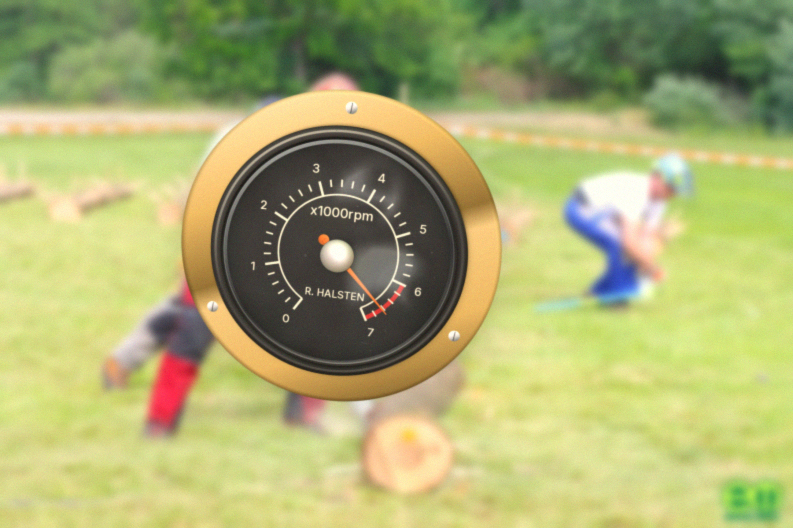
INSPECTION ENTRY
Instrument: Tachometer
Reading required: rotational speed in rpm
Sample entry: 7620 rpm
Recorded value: 6600 rpm
